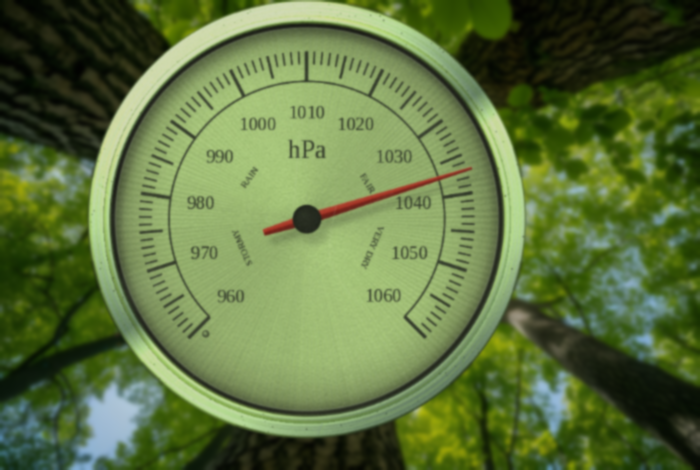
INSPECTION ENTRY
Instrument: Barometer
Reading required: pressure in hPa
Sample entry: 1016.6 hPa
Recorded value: 1037 hPa
